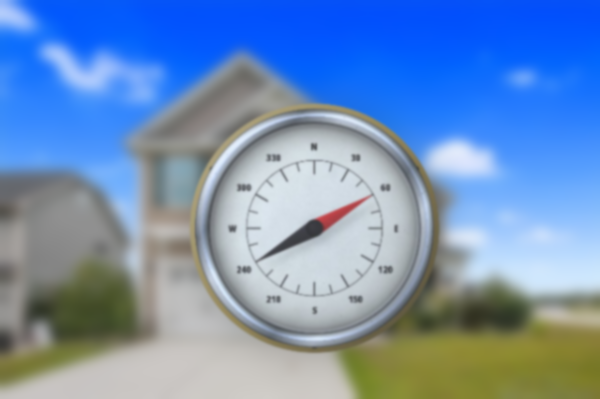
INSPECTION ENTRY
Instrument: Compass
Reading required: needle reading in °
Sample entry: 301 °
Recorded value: 60 °
